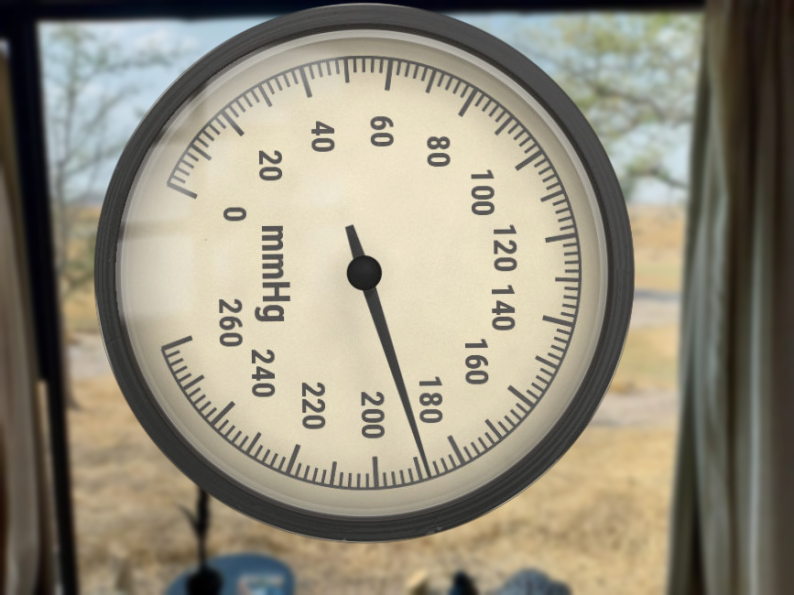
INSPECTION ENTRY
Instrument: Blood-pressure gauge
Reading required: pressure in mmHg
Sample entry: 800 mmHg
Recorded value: 188 mmHg
